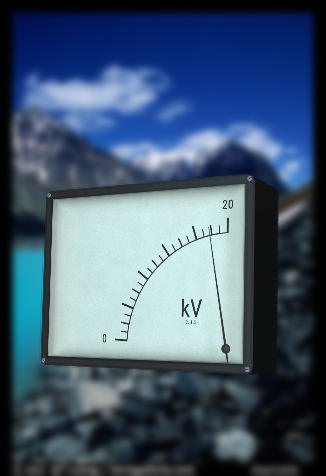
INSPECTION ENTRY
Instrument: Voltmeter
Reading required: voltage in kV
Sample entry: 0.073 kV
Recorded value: 18 kV
